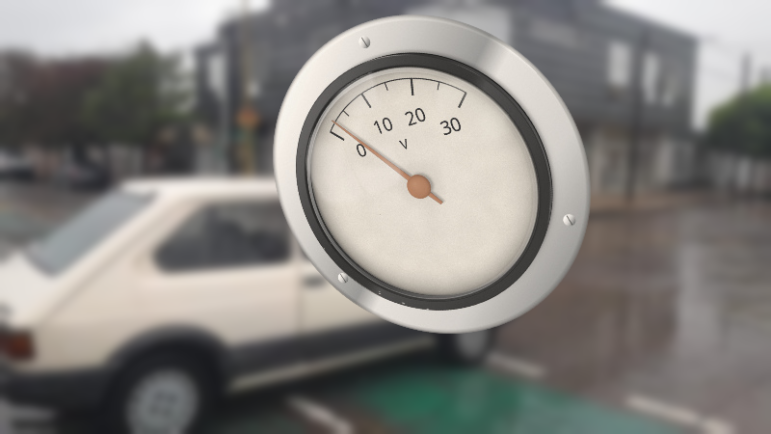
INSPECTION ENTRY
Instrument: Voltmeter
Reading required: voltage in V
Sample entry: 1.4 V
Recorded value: 2.5 V
